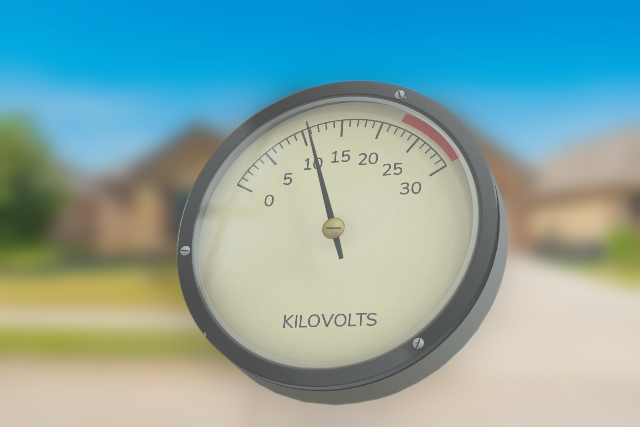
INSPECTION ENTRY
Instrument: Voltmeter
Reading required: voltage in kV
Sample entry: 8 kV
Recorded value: 11 kV
